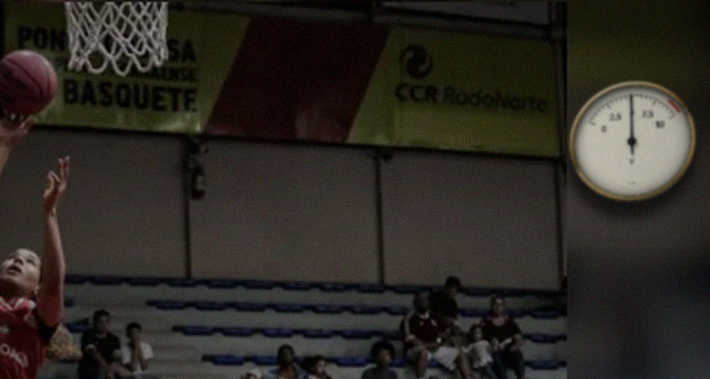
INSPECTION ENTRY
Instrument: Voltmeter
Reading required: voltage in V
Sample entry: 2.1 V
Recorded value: 5 V
